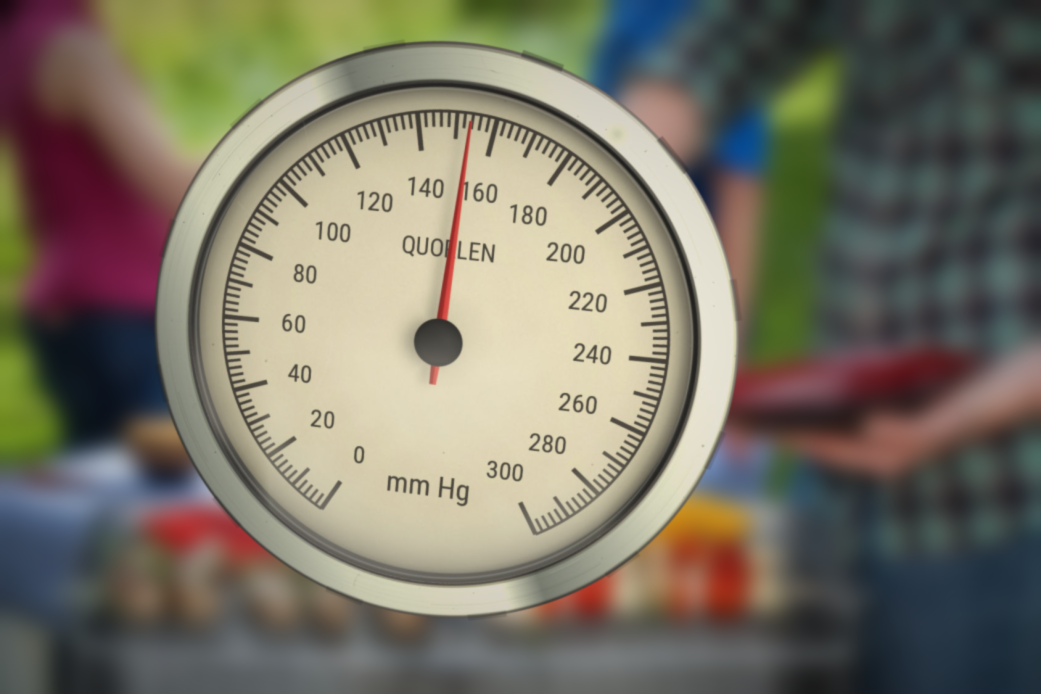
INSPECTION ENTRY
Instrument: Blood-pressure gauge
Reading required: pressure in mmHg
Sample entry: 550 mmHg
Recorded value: 154 mmHg
